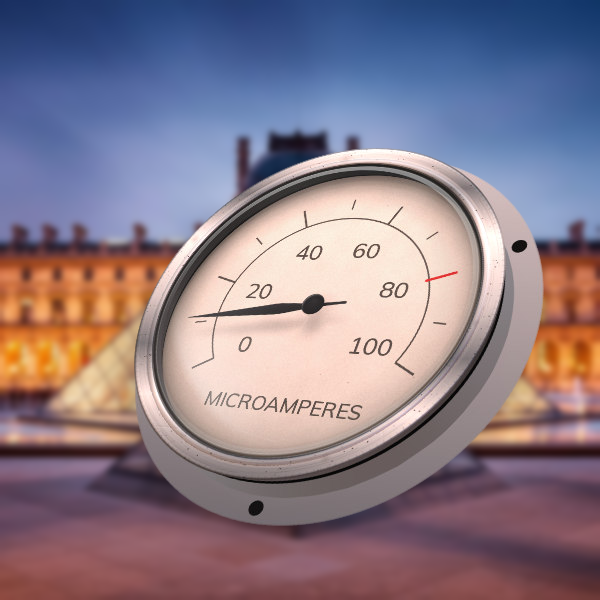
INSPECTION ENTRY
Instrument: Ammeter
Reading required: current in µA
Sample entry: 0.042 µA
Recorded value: 10 µA
